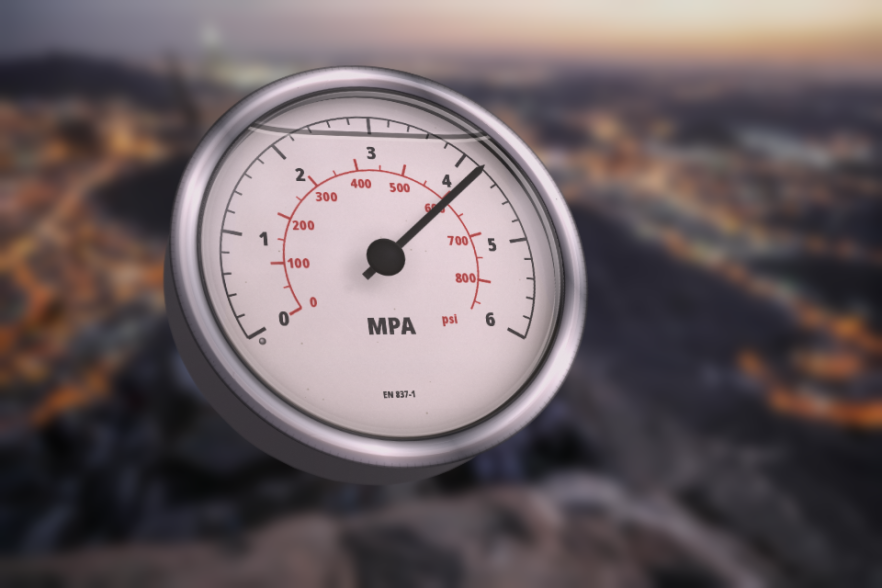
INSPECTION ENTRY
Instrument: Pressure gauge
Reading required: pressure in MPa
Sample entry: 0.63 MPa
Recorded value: 4.2 MPa
